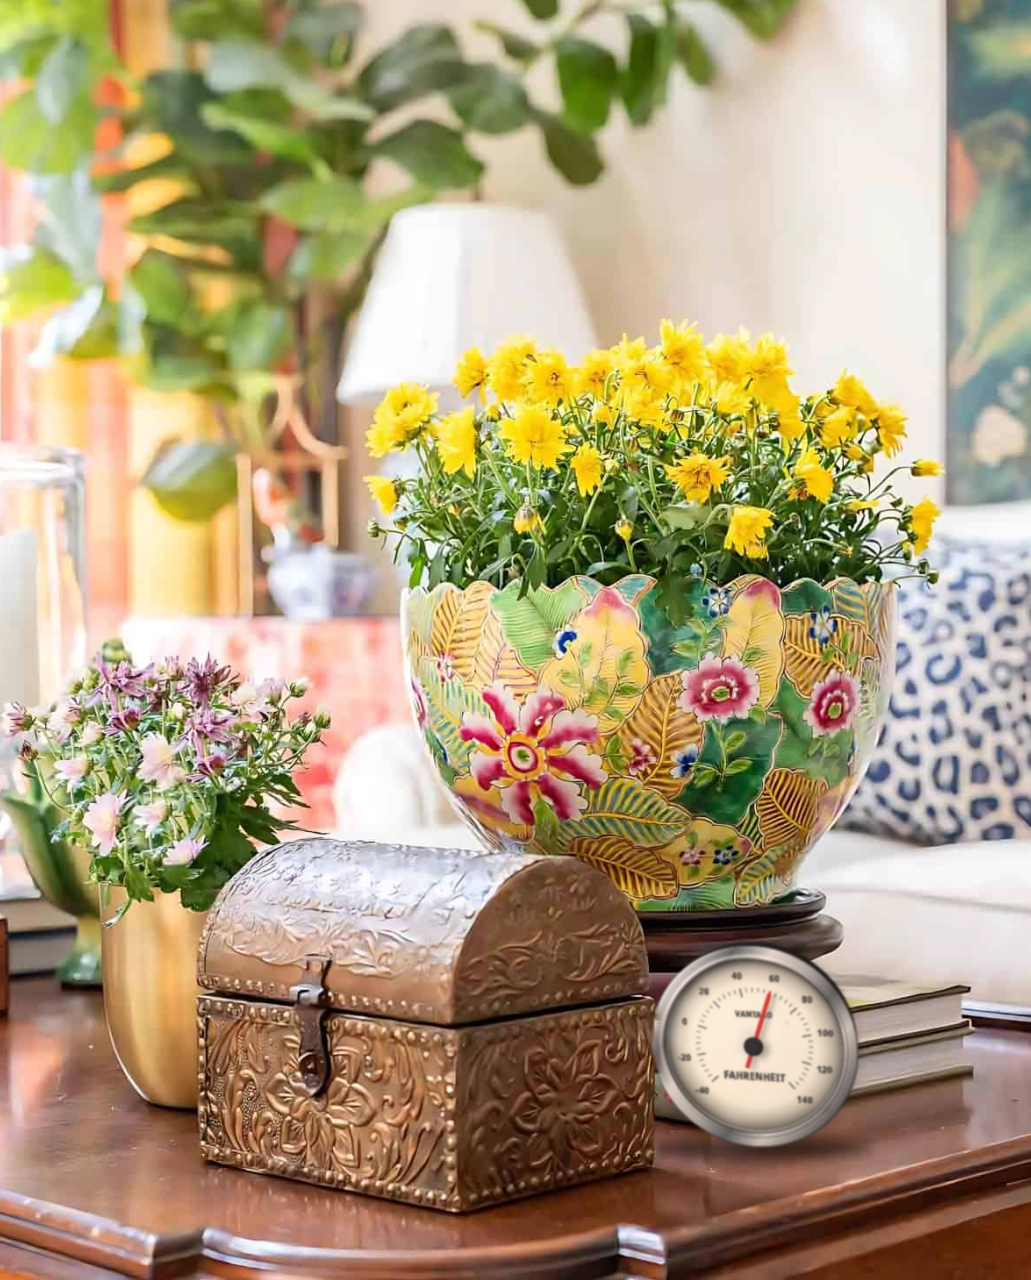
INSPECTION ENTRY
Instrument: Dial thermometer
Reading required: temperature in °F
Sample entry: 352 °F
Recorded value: 60 °F
